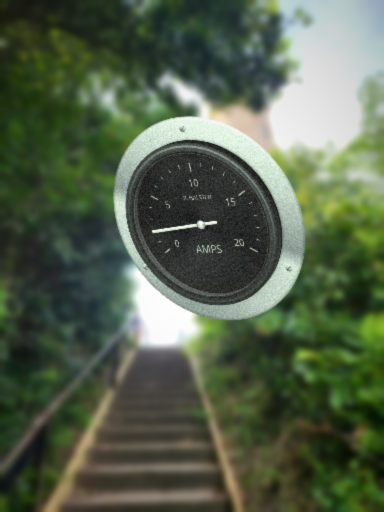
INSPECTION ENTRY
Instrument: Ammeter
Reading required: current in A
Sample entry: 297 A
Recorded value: 2 A
